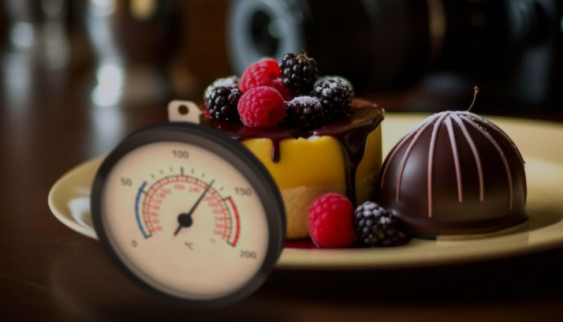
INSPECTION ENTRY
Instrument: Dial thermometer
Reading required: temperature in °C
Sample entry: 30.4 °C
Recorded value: 130 °C
